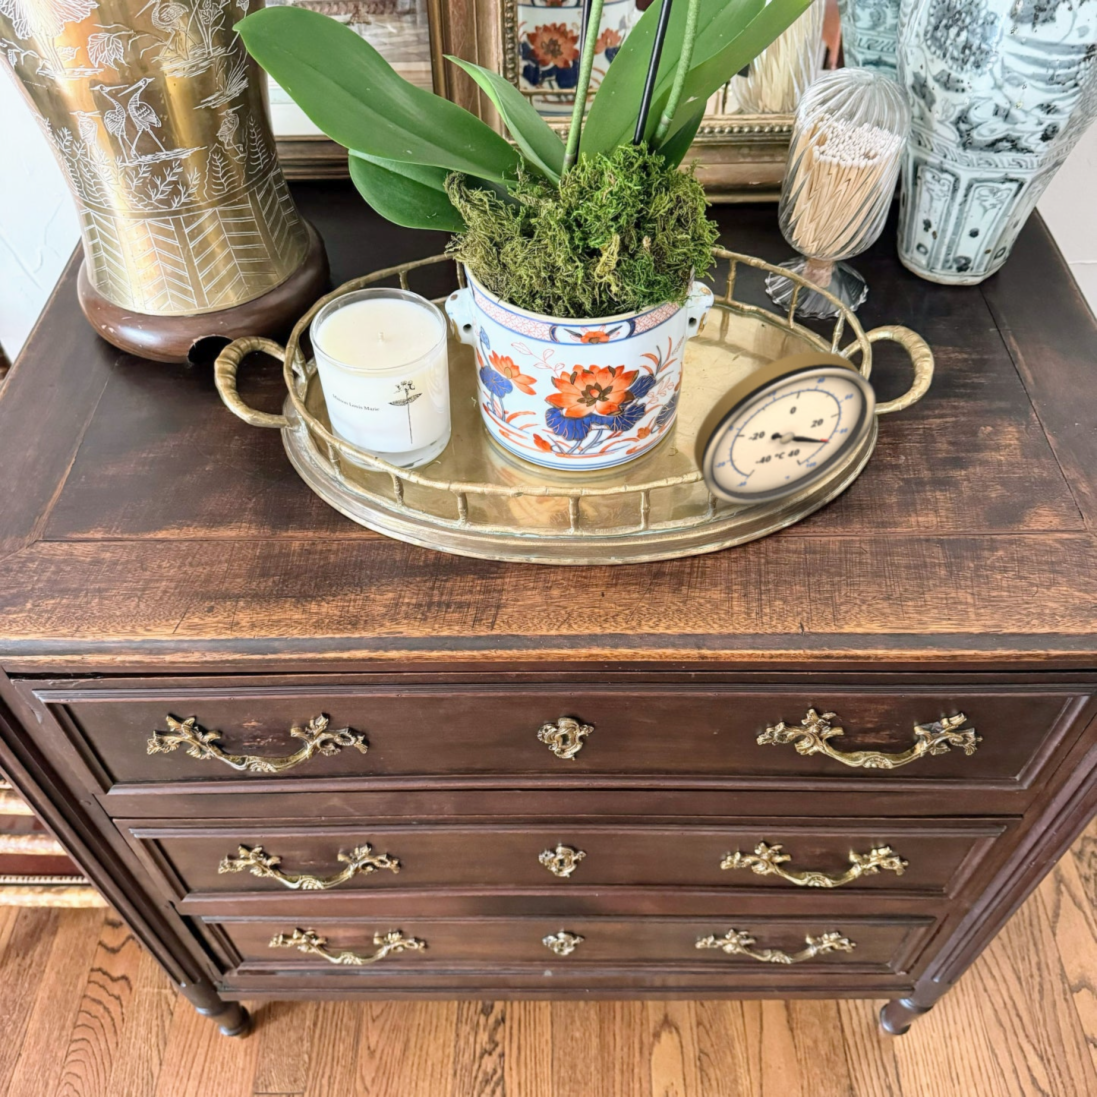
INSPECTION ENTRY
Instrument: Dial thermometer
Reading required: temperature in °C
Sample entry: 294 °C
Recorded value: 30 °C
